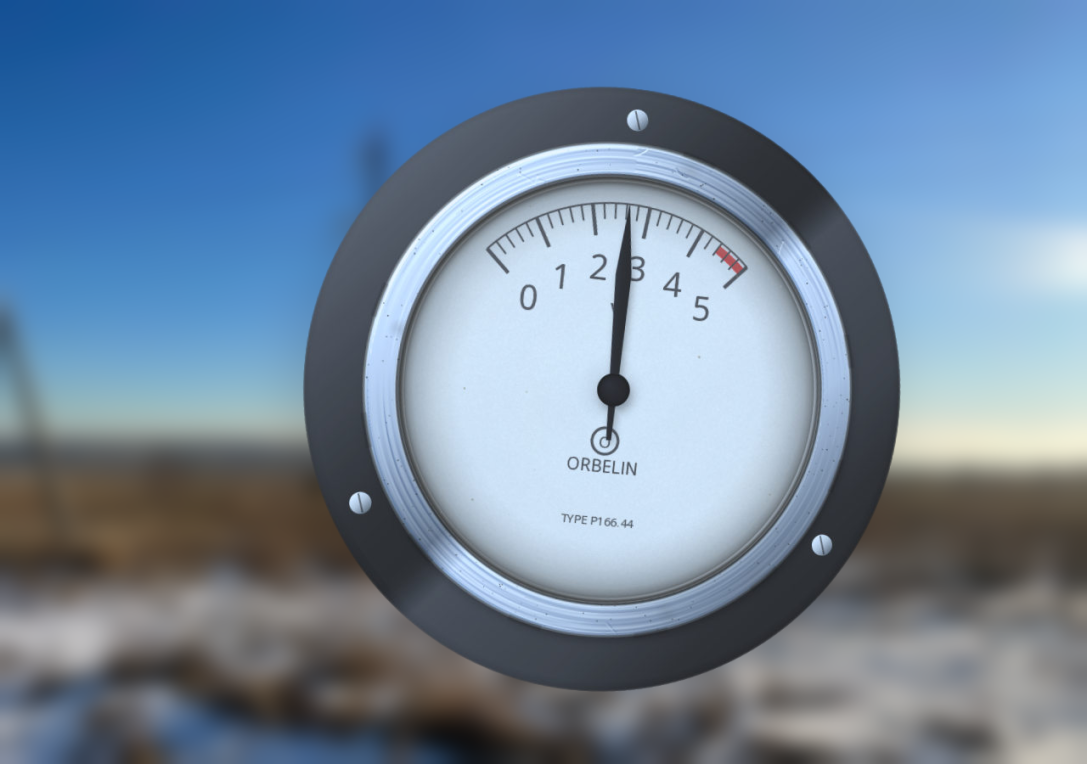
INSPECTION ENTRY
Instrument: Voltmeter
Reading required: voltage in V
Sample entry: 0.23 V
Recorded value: 2.6 V
